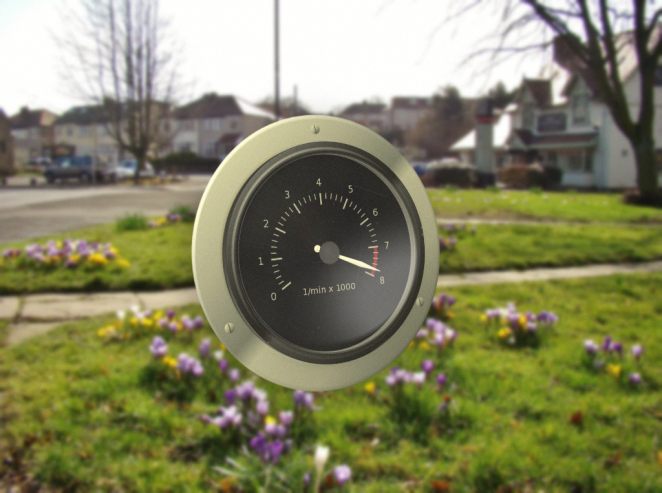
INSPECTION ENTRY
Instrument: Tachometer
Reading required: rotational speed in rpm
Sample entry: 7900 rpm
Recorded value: 7800 rpm
